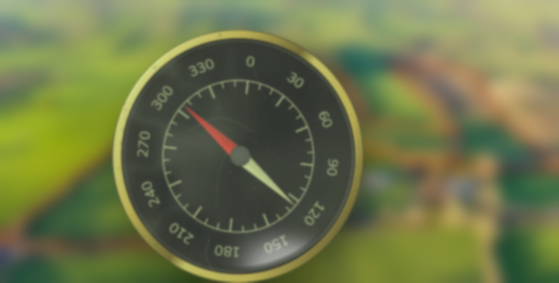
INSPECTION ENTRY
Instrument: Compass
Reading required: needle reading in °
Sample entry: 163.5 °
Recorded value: 305 °
